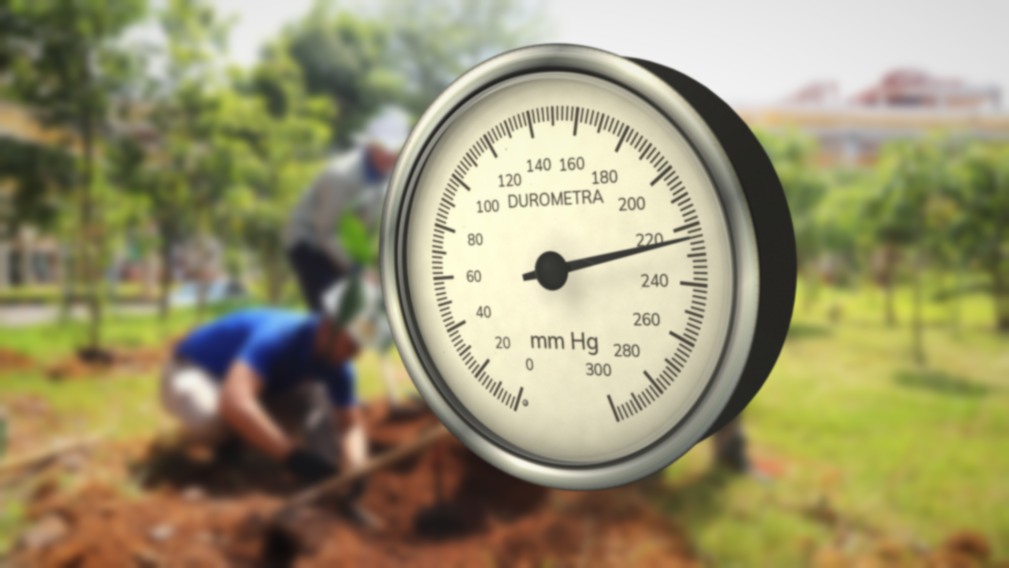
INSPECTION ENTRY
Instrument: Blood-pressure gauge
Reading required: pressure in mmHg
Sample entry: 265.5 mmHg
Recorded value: 224 mmHg
